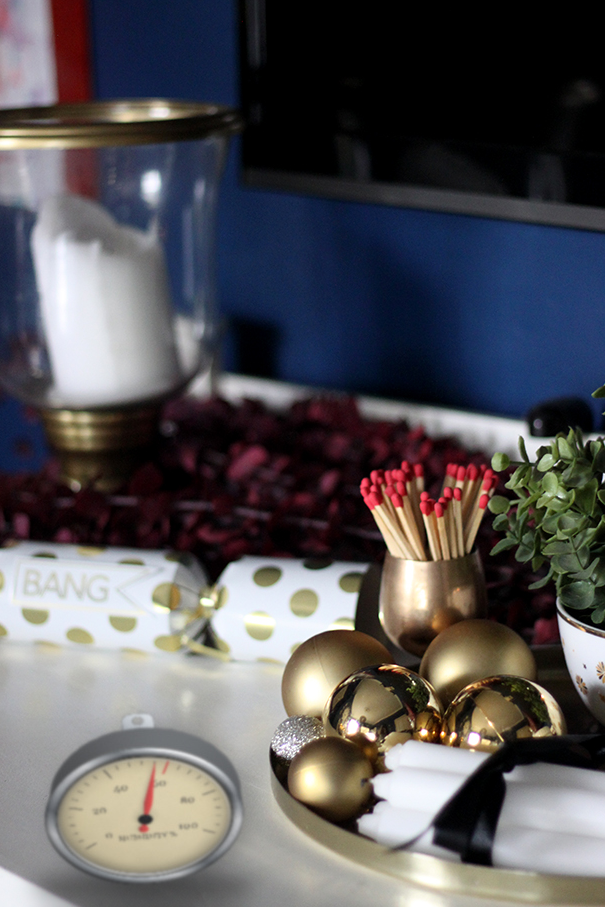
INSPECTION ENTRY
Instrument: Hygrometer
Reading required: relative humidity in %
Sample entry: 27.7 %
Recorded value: 56 %
